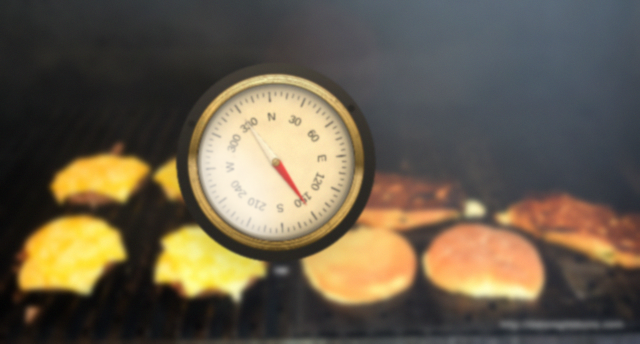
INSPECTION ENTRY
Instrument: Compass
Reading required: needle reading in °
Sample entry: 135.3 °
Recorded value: 150 °
